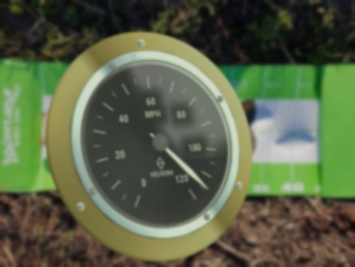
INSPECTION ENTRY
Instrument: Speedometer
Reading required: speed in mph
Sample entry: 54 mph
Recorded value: 115 mph
